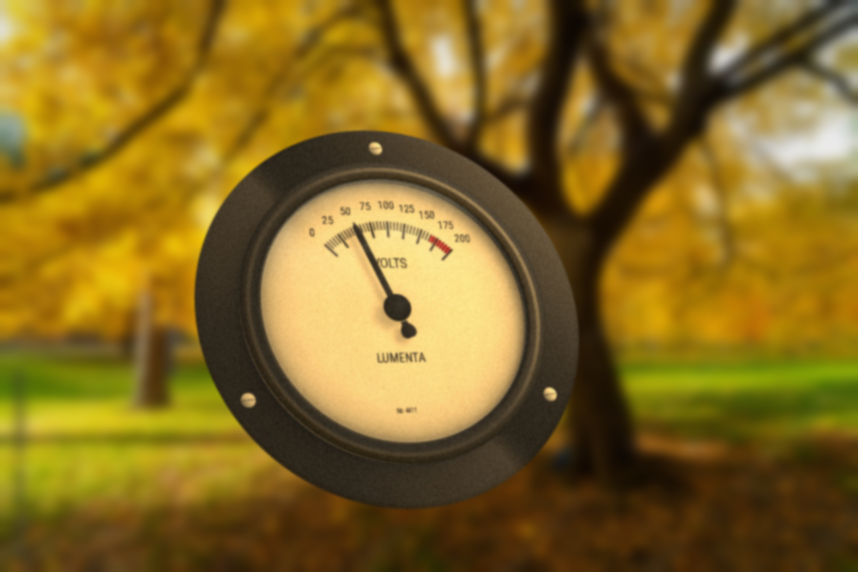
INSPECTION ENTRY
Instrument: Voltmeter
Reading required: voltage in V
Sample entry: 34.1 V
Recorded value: 50 V
